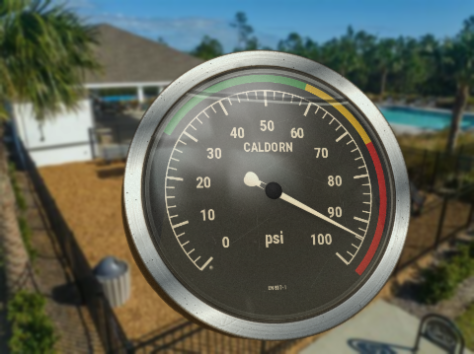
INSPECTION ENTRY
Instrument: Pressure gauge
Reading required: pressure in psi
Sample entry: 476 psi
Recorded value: 94 psi
